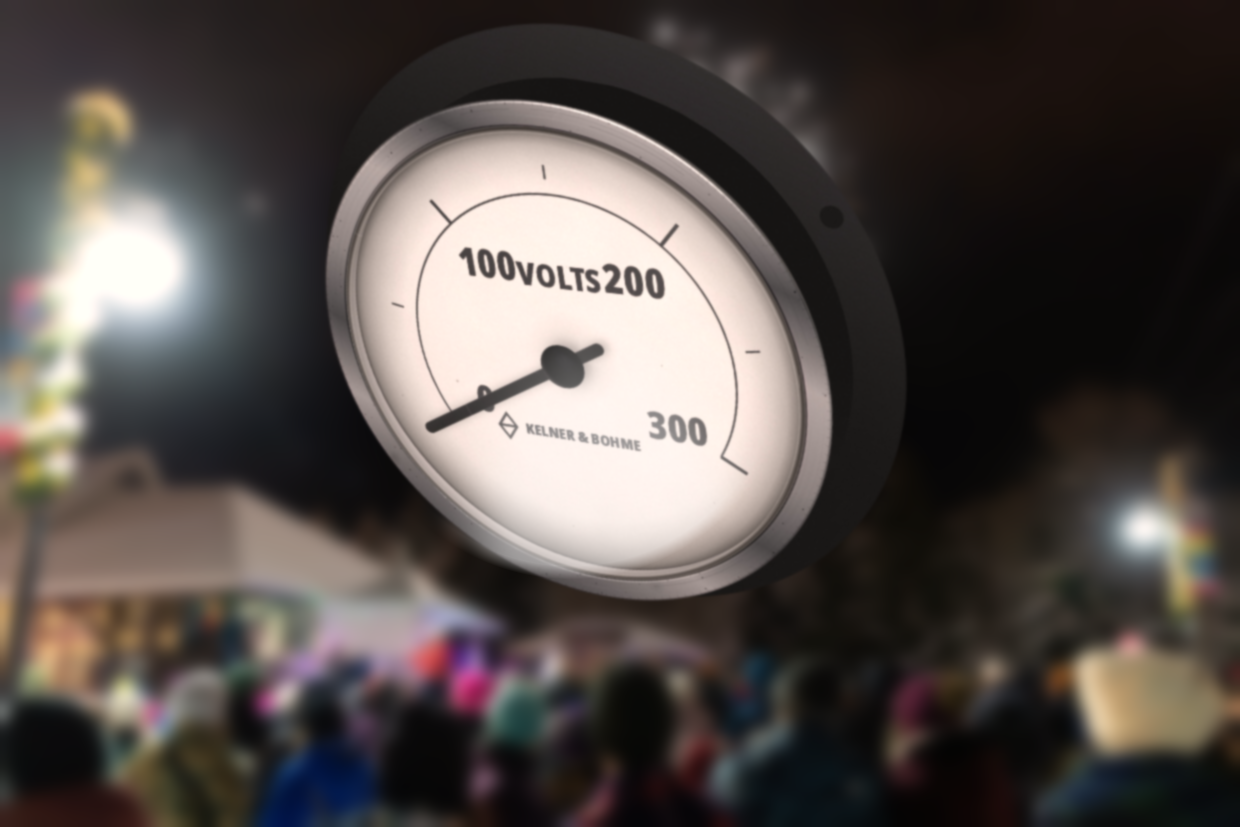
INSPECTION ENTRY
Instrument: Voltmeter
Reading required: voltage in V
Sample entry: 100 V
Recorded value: 0 V
